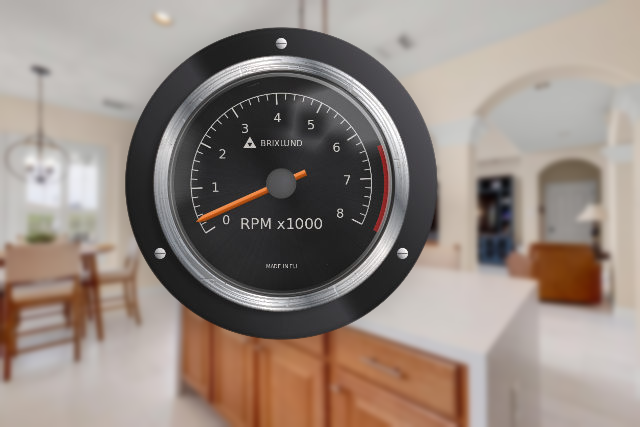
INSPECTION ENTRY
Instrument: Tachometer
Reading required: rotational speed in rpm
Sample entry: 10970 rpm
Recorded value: 300 rpm
